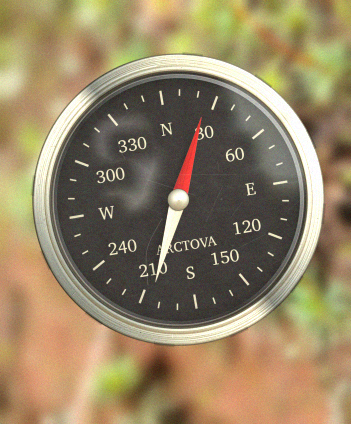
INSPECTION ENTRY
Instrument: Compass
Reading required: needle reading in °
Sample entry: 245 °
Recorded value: 25 °
